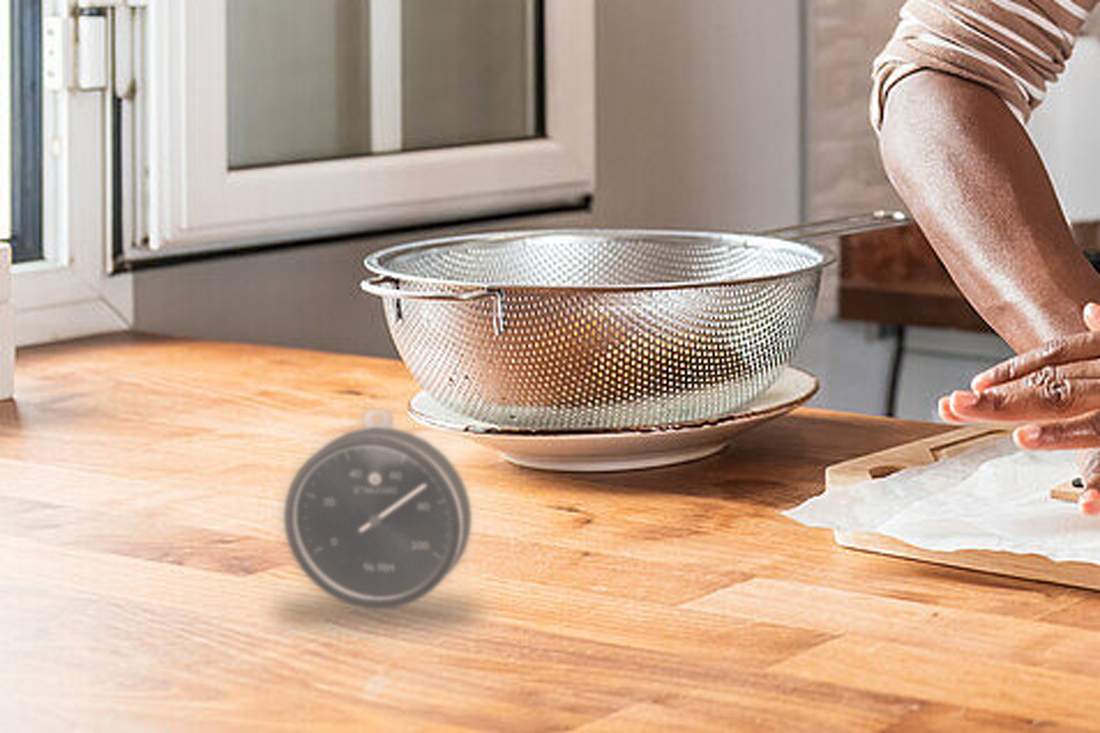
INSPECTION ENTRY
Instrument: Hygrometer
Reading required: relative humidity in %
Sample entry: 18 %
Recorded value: 72 %
